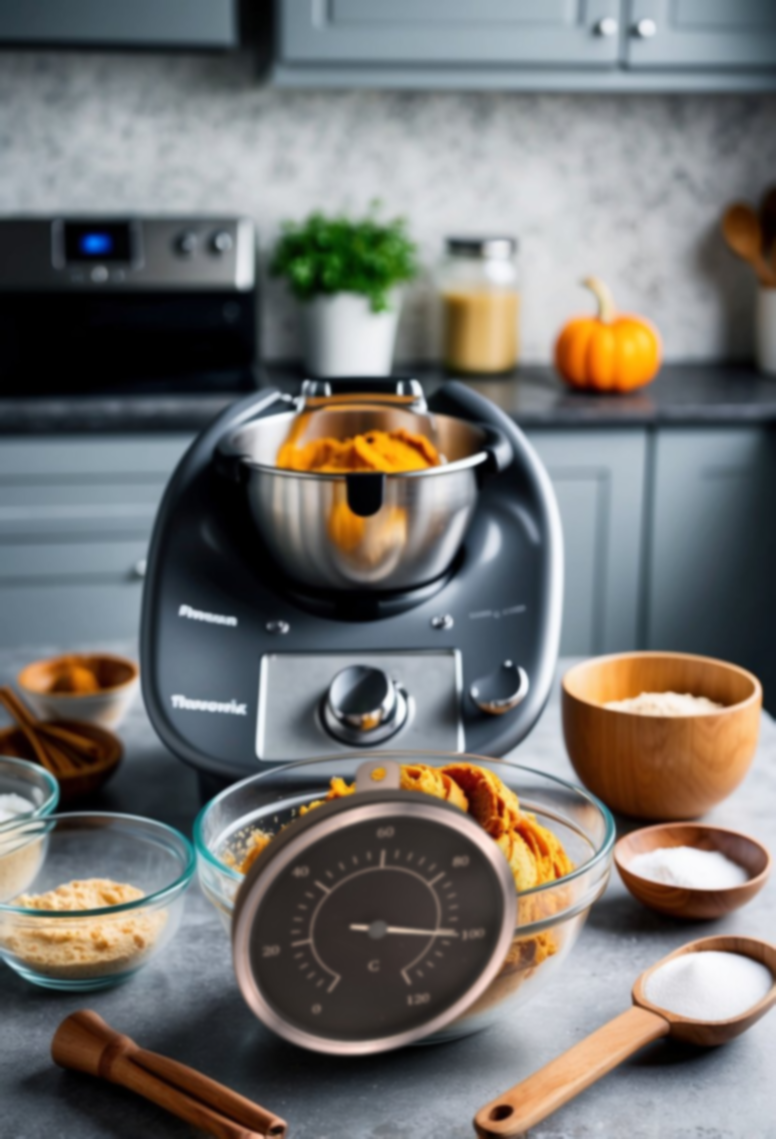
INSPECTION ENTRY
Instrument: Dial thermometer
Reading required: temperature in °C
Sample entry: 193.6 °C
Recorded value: 100 °C
